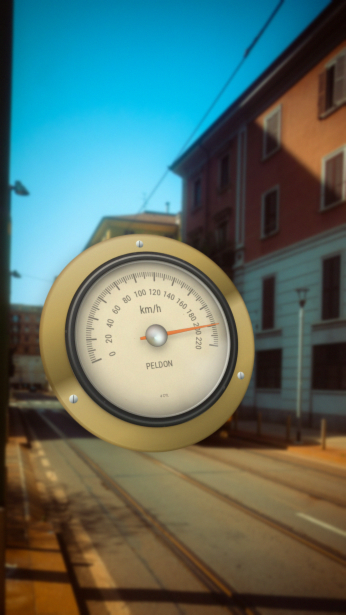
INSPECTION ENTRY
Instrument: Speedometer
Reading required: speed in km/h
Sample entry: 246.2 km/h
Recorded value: 200 km/h
